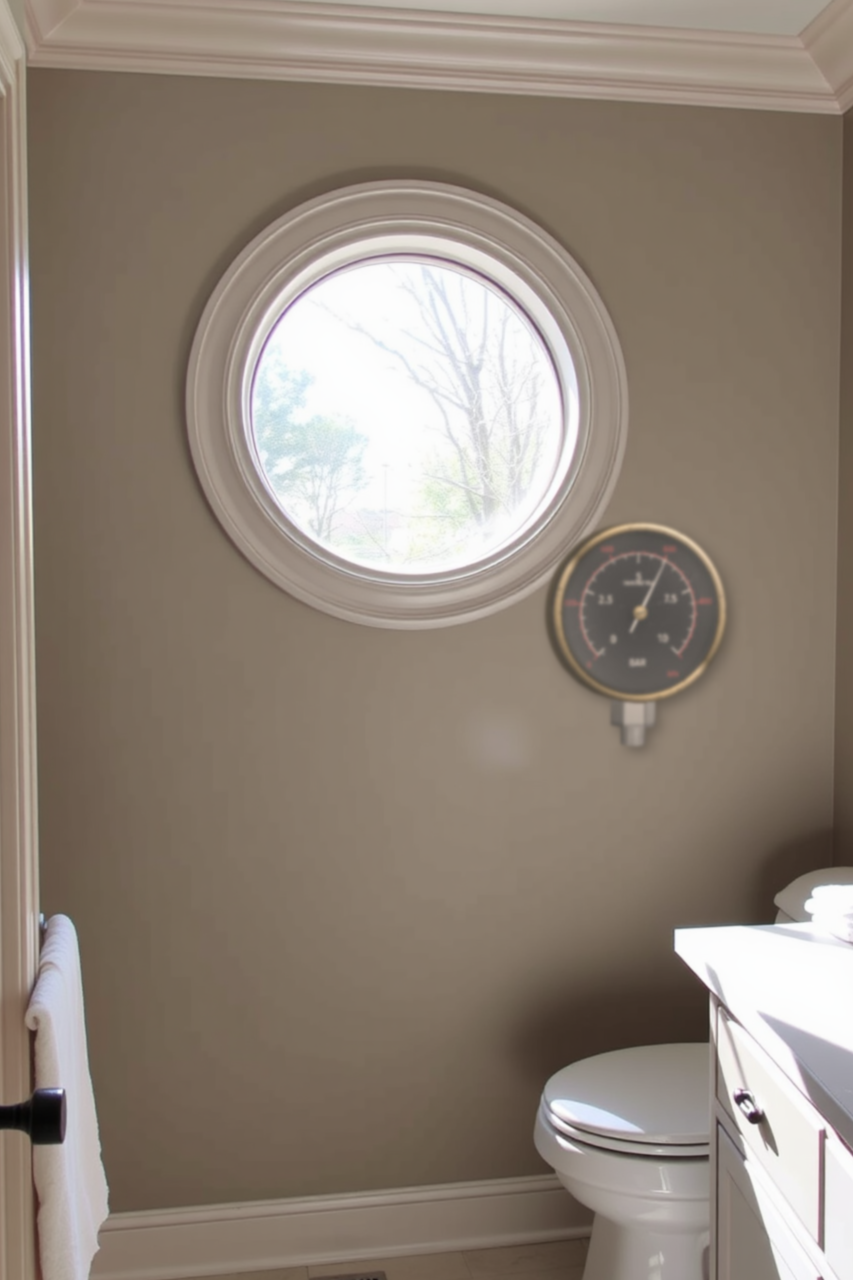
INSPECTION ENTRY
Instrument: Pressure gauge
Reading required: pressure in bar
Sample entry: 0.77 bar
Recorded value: 6 bar
